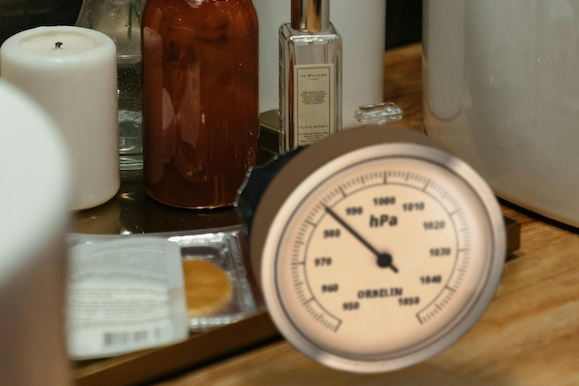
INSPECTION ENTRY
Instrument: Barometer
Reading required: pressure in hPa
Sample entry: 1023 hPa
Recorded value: 985 hPa
